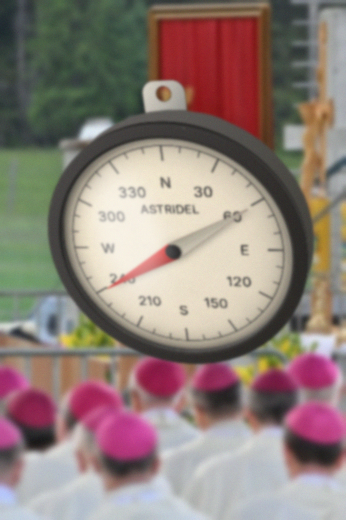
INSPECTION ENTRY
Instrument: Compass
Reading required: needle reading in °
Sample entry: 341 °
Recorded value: 240 °
